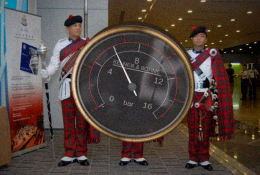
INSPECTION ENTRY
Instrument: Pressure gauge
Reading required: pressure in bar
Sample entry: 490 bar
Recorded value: 6 bar
